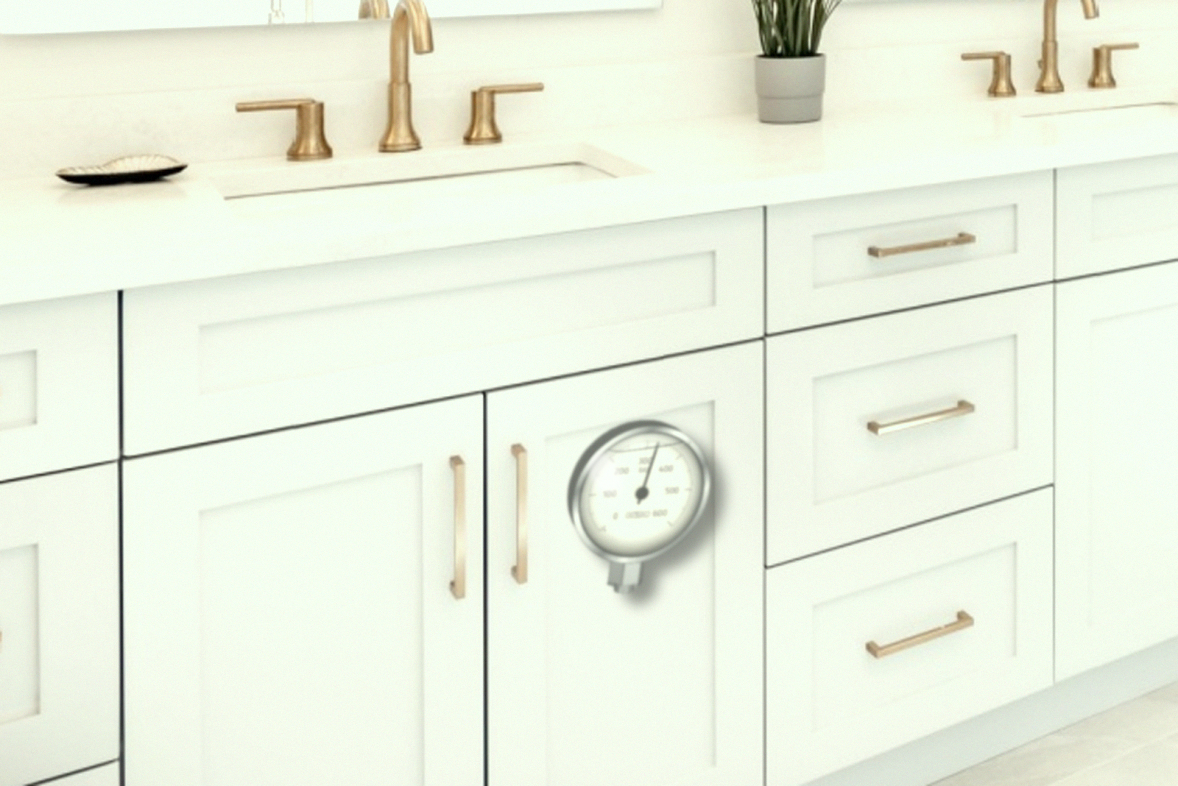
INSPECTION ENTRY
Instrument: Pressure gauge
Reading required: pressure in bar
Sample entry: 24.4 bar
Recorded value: 325 bar
